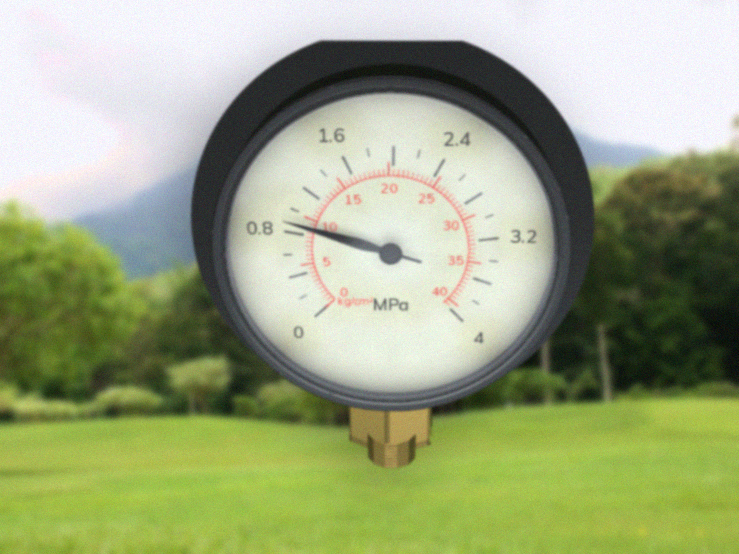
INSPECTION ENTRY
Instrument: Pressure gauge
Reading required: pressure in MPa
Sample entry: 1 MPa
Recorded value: 0.9 MPa
